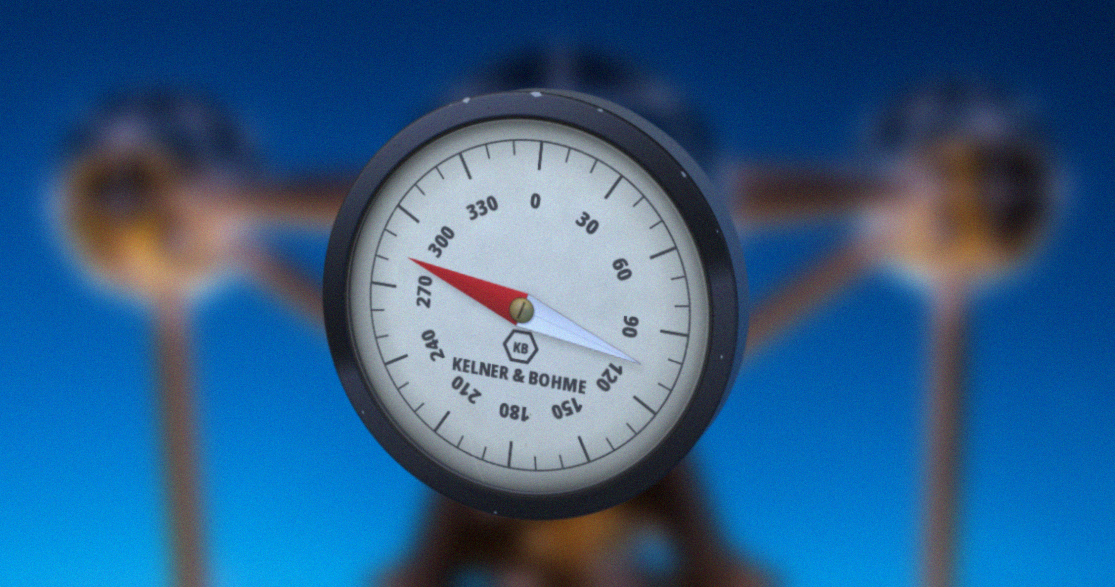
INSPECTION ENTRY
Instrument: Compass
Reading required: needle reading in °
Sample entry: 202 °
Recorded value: 285 °
